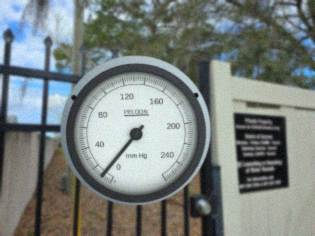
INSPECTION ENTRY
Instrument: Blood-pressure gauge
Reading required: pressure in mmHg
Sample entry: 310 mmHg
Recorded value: 10 mmHg
